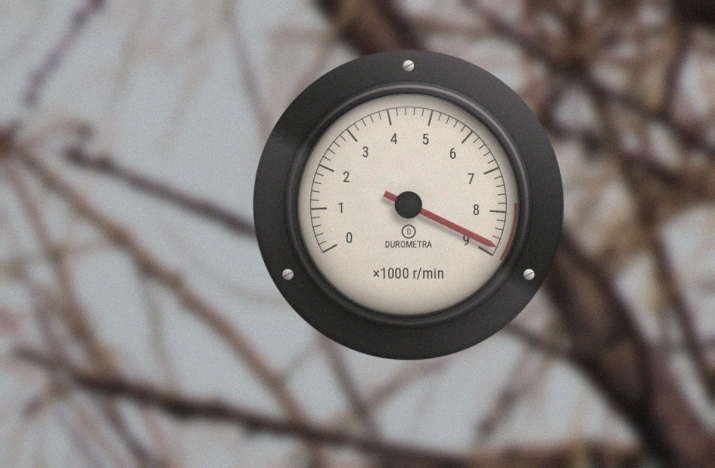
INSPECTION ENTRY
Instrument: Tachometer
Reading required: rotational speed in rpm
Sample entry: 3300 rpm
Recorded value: 8800 rpm
